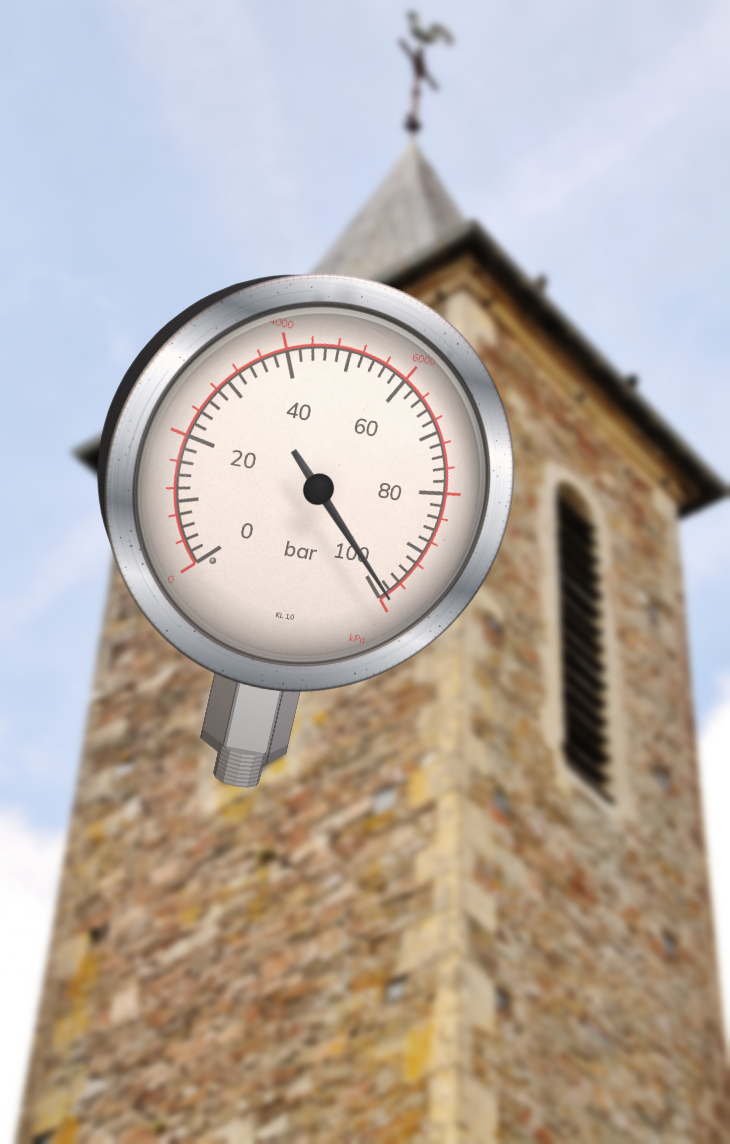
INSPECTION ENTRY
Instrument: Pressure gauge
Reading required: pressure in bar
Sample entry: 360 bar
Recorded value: 99 bar
